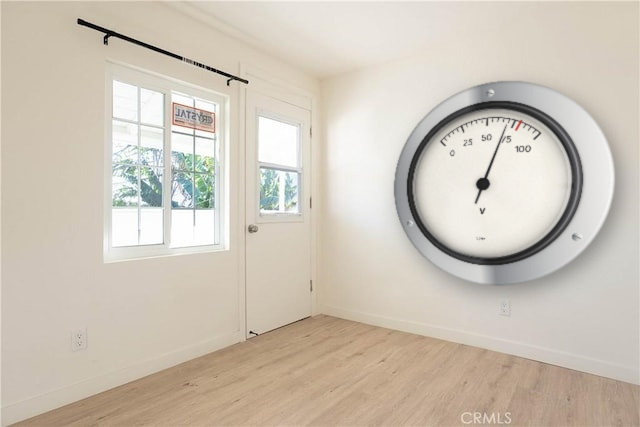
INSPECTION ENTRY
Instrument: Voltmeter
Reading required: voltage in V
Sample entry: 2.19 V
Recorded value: 70 V
